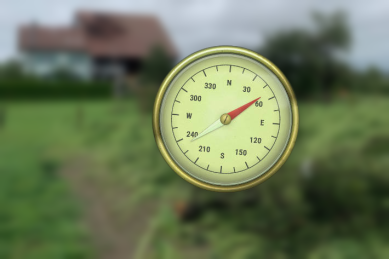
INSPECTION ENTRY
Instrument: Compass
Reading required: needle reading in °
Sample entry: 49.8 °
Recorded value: 52.5 °
